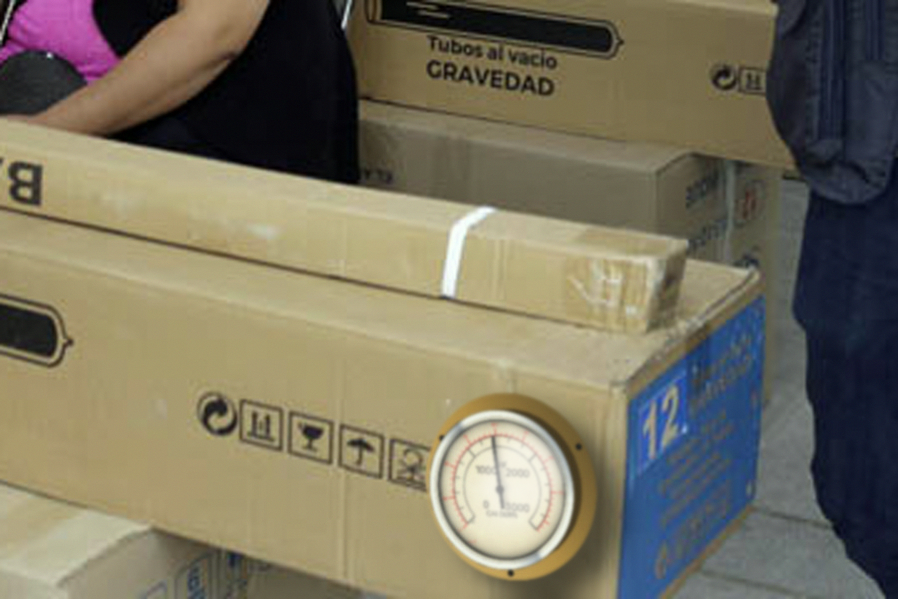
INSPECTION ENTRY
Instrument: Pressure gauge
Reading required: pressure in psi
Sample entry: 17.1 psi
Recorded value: 1400 psi
